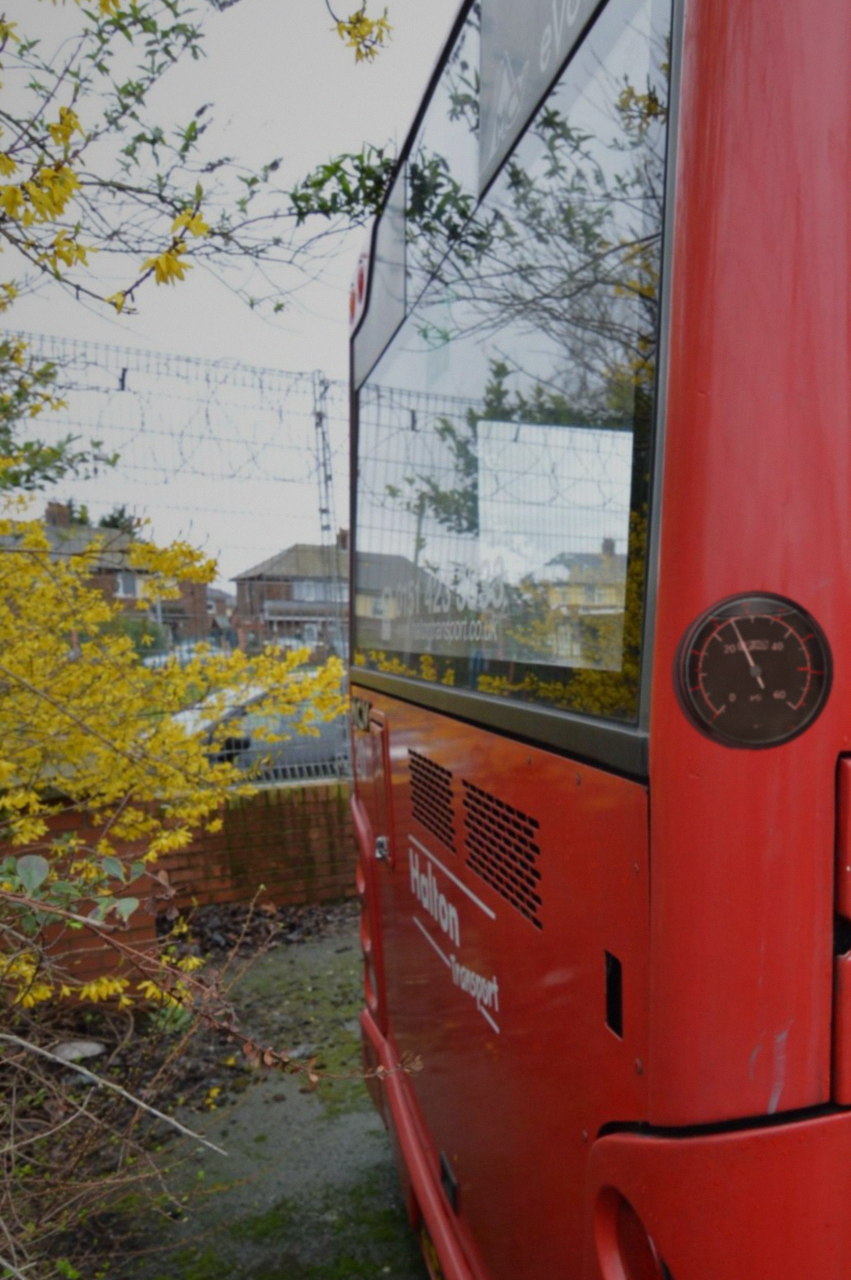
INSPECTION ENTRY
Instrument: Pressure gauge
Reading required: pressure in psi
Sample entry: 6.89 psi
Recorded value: 25 psi
